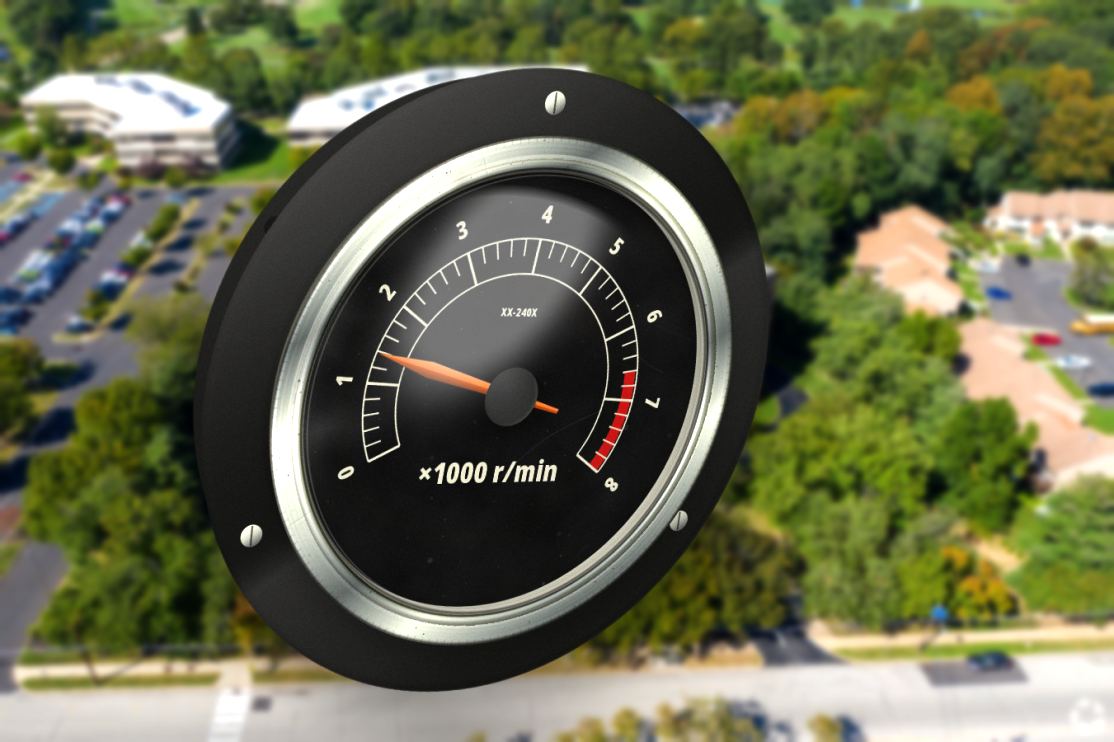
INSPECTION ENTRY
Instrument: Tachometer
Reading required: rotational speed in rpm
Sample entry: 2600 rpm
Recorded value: 1400 rpm
